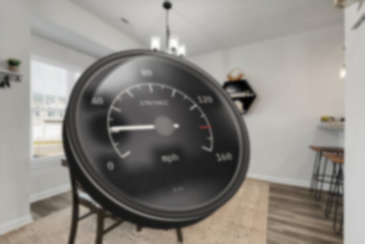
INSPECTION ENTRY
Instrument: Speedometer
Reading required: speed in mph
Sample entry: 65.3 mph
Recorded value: 20 mph
